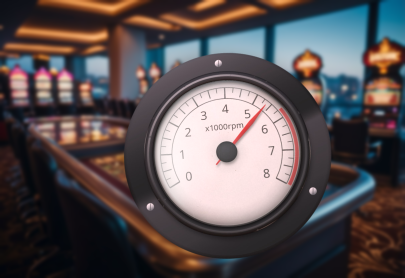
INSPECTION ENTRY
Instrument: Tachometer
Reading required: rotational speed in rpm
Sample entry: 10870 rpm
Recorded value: 5375 rpm
